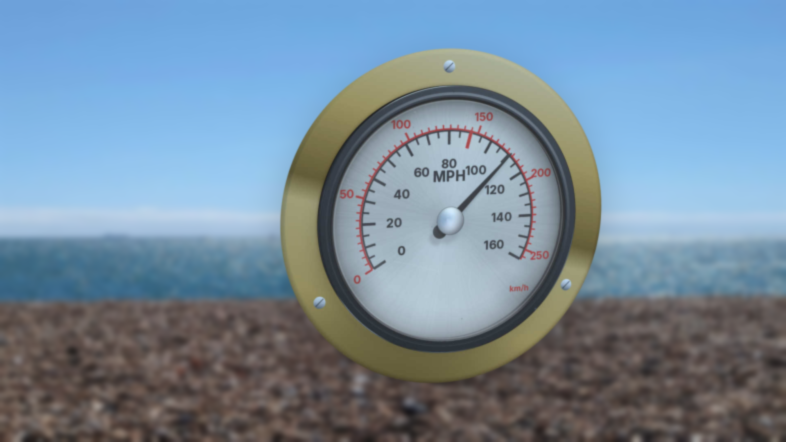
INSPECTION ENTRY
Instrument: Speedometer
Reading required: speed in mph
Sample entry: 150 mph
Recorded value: 110 mph
